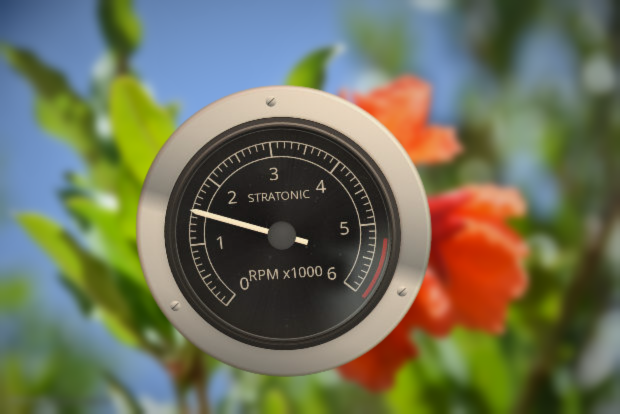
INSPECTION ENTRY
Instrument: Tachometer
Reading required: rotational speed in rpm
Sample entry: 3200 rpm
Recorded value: 1500 rpm
